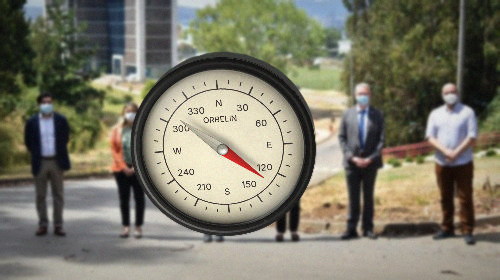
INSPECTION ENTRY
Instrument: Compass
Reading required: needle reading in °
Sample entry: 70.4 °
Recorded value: 130 °
